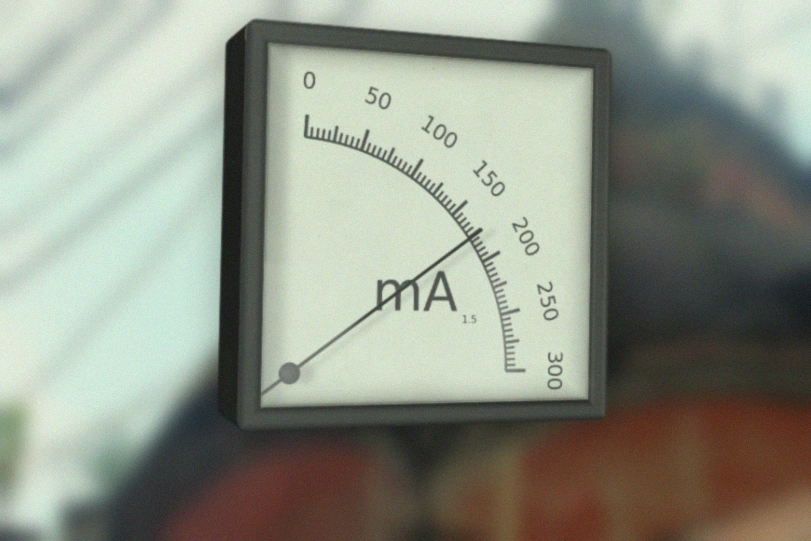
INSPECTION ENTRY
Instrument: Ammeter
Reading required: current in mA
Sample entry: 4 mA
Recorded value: 175 mA
